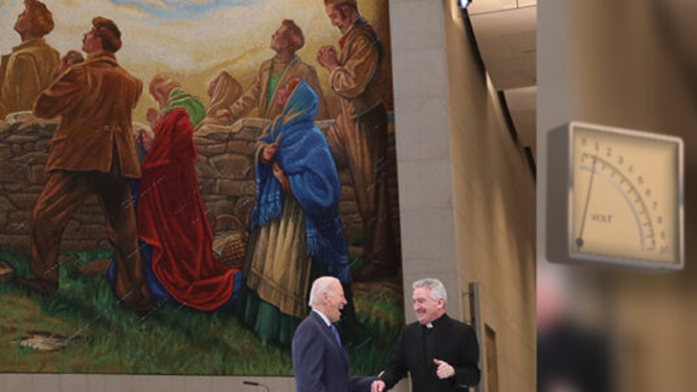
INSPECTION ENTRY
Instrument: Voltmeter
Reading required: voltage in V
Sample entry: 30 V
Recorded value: 1 V
